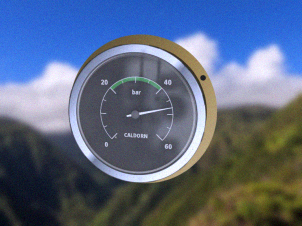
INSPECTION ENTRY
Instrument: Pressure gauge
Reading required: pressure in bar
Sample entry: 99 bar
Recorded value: 47.5 bar
